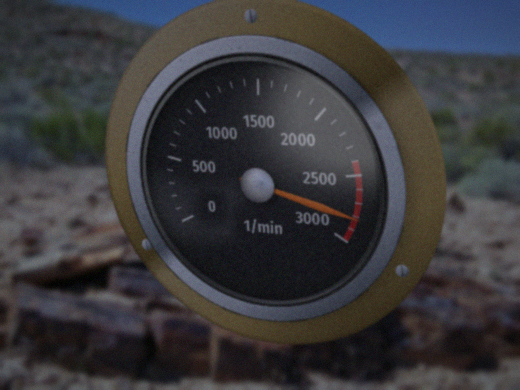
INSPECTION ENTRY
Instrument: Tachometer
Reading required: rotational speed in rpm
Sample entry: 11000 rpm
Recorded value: 2800 rpm
